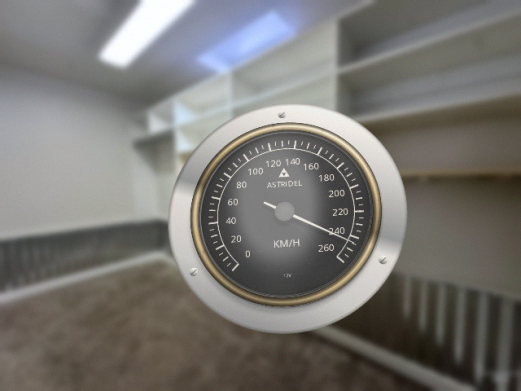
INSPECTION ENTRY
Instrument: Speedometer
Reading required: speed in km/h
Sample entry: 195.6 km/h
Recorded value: 245 km/h
